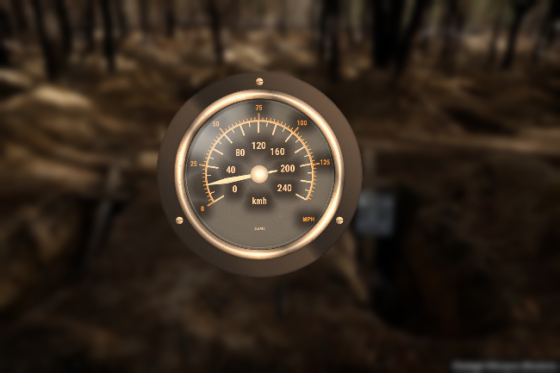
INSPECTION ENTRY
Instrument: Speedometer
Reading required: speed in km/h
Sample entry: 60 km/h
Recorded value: 20 km/h
